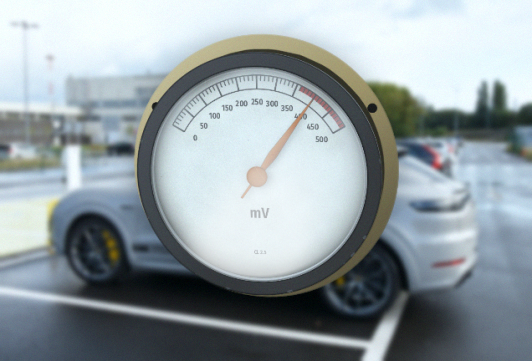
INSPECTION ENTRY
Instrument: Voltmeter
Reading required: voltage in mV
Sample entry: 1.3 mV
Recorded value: 400 mV
